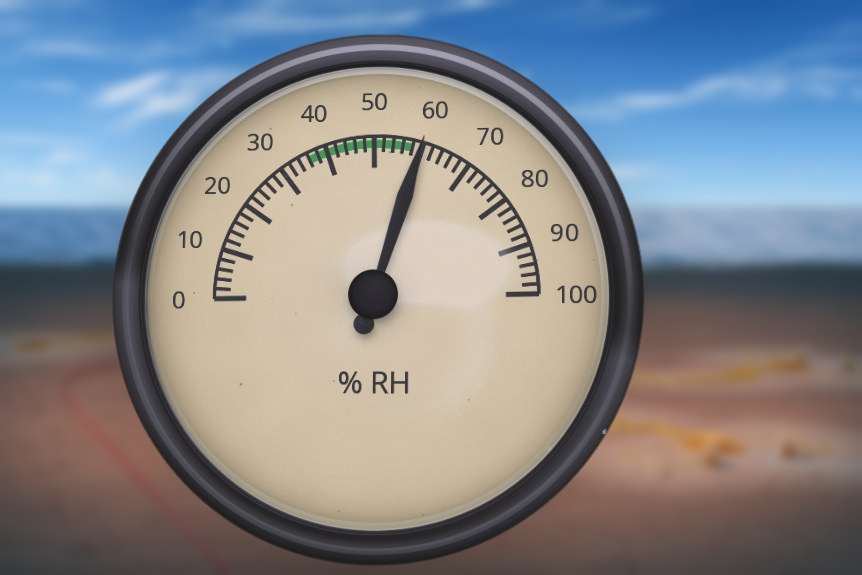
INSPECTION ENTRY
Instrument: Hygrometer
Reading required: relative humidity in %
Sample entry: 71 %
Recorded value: 60 %
